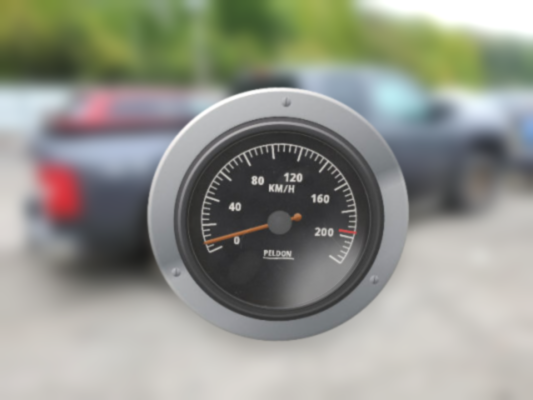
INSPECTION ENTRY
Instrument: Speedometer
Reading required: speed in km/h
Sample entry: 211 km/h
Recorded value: 8 km/h
